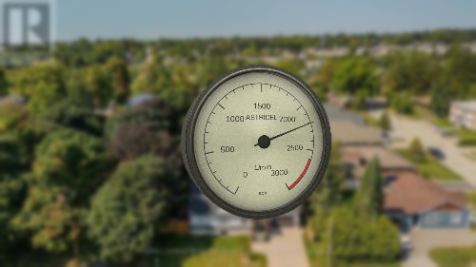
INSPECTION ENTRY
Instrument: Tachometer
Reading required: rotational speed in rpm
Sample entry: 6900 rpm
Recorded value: 2200 rpm
